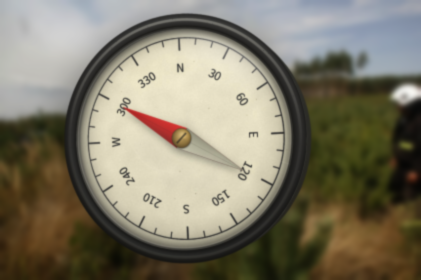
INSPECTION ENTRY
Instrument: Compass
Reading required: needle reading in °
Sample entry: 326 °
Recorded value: 300 °
